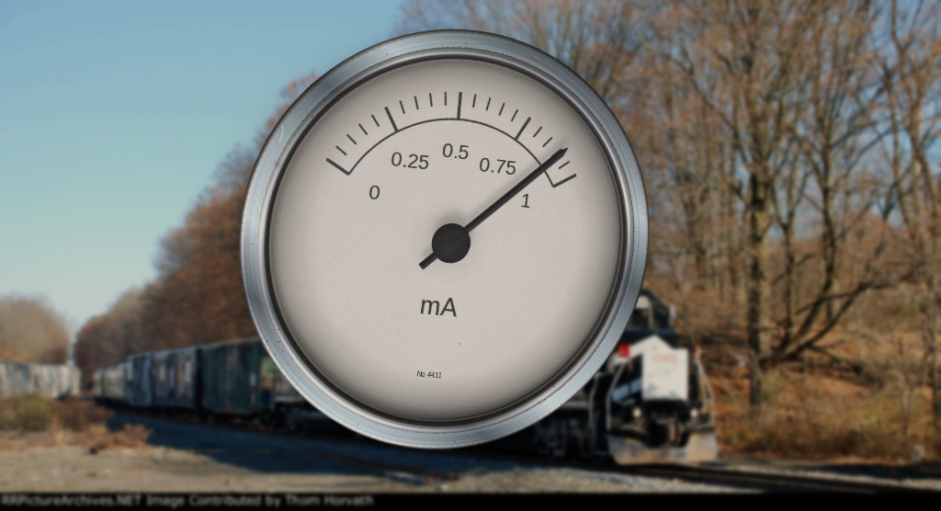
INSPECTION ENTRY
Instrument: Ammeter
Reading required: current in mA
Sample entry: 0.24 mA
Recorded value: 0.9 mA
